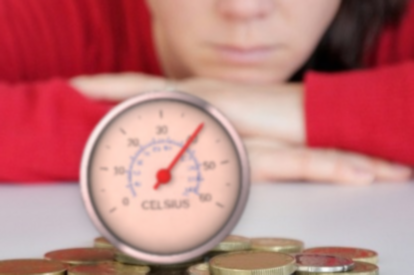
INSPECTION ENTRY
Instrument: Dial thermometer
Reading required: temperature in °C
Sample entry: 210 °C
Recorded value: 40 °C
